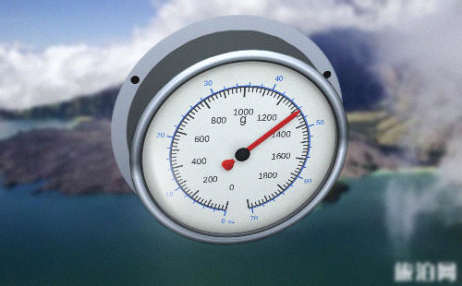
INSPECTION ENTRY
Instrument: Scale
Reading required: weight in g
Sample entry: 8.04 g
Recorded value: 1300 g
